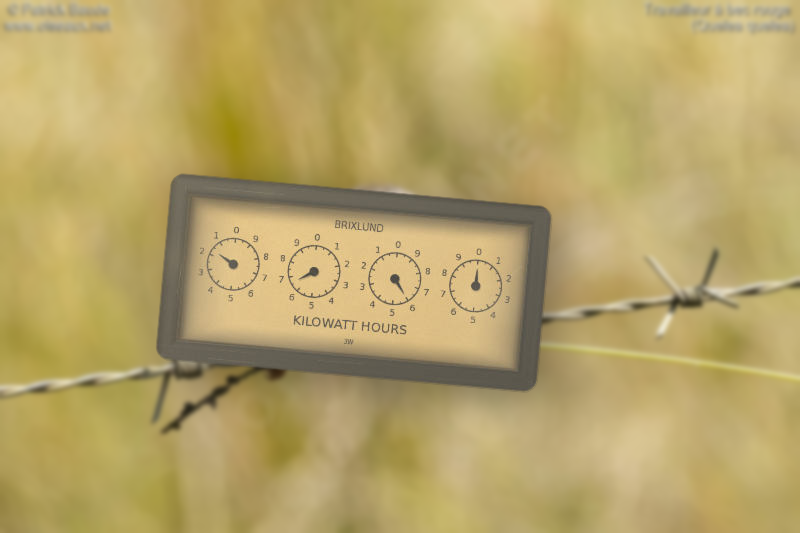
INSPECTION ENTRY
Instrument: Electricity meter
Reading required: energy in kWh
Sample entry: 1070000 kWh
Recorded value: 1660 kWh
